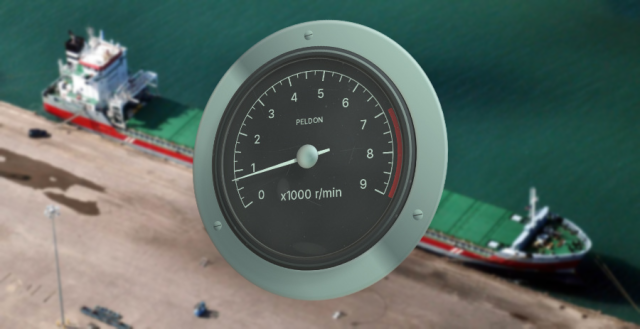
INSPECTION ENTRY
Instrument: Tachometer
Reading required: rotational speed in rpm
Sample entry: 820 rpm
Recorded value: 750 rpm
